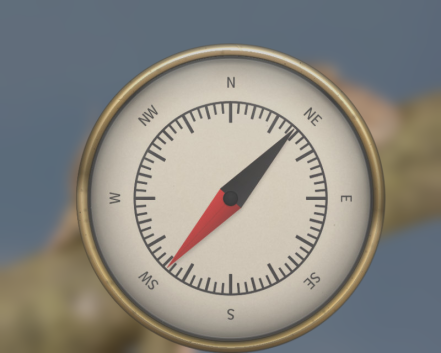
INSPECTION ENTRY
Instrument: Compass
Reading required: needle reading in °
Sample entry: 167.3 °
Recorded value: 222.5 °
